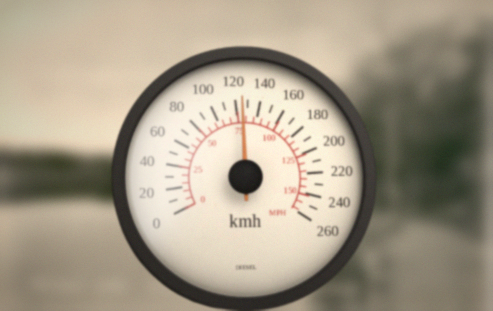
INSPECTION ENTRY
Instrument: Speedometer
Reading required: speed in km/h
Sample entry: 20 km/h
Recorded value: 125 km/h
